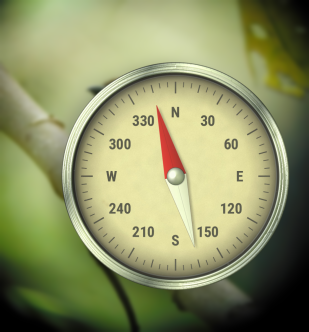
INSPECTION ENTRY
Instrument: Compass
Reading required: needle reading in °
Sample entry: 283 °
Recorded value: 345 °
